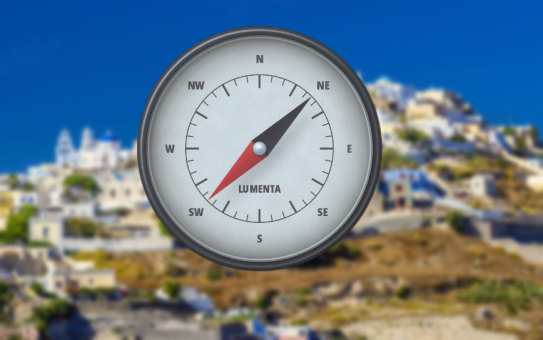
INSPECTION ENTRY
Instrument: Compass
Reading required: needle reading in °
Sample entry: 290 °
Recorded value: 225 °
